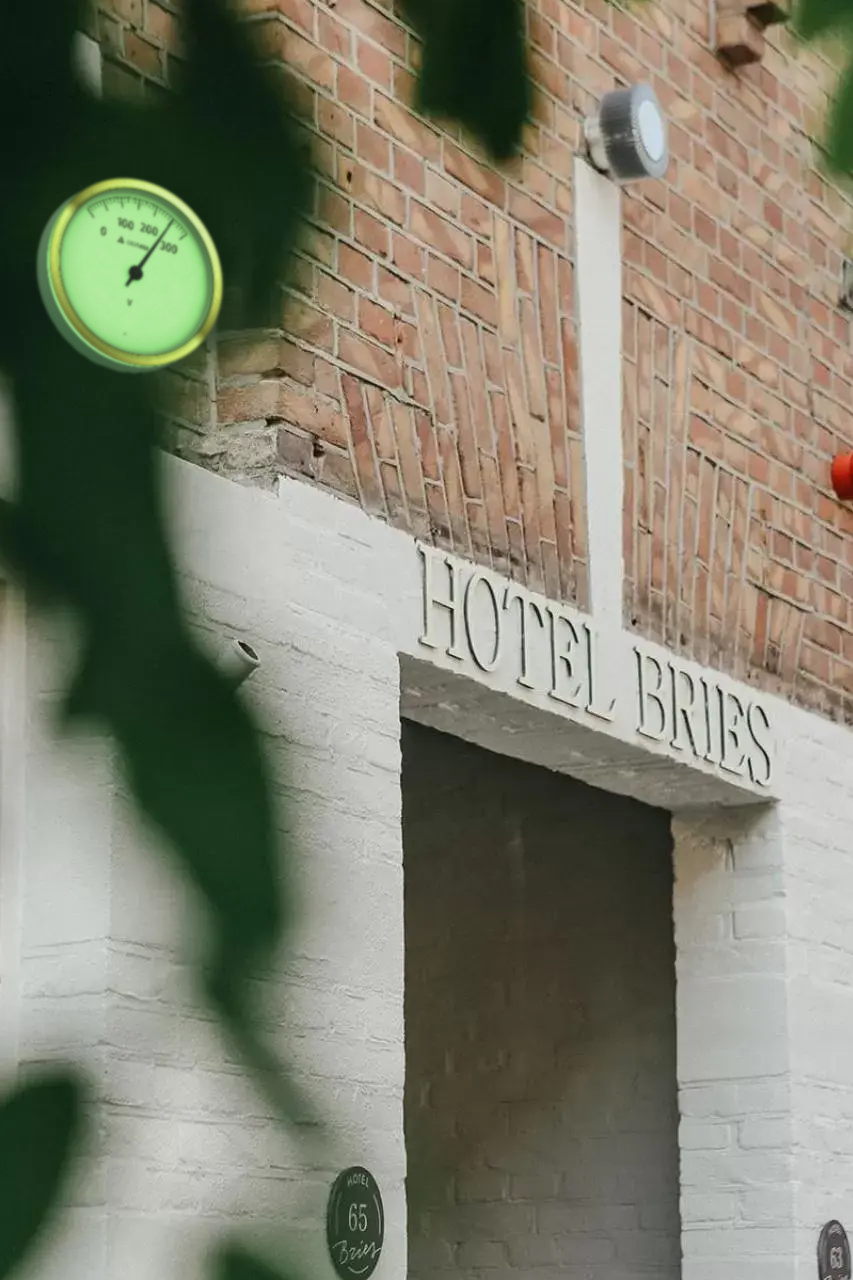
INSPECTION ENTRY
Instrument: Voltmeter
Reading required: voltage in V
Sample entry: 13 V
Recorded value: 250 V
